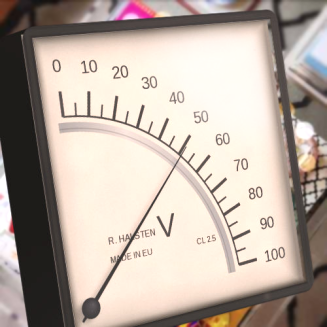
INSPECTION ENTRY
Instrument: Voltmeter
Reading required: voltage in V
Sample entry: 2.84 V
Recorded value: 50 V
